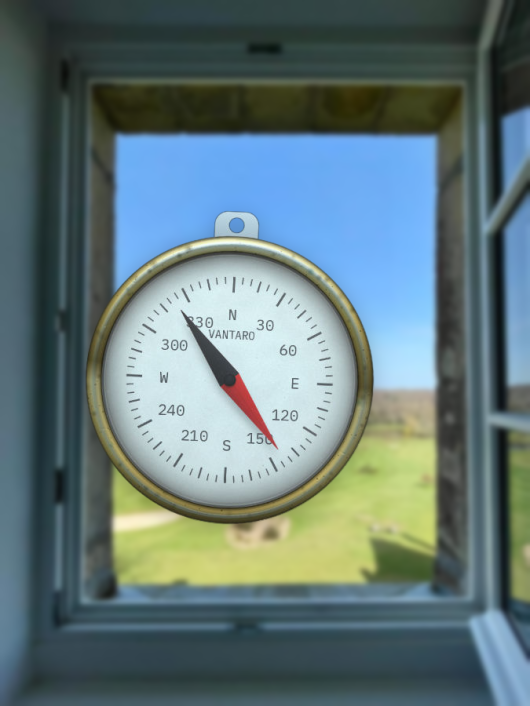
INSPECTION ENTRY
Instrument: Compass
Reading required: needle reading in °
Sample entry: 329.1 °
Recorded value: 142.5 °
